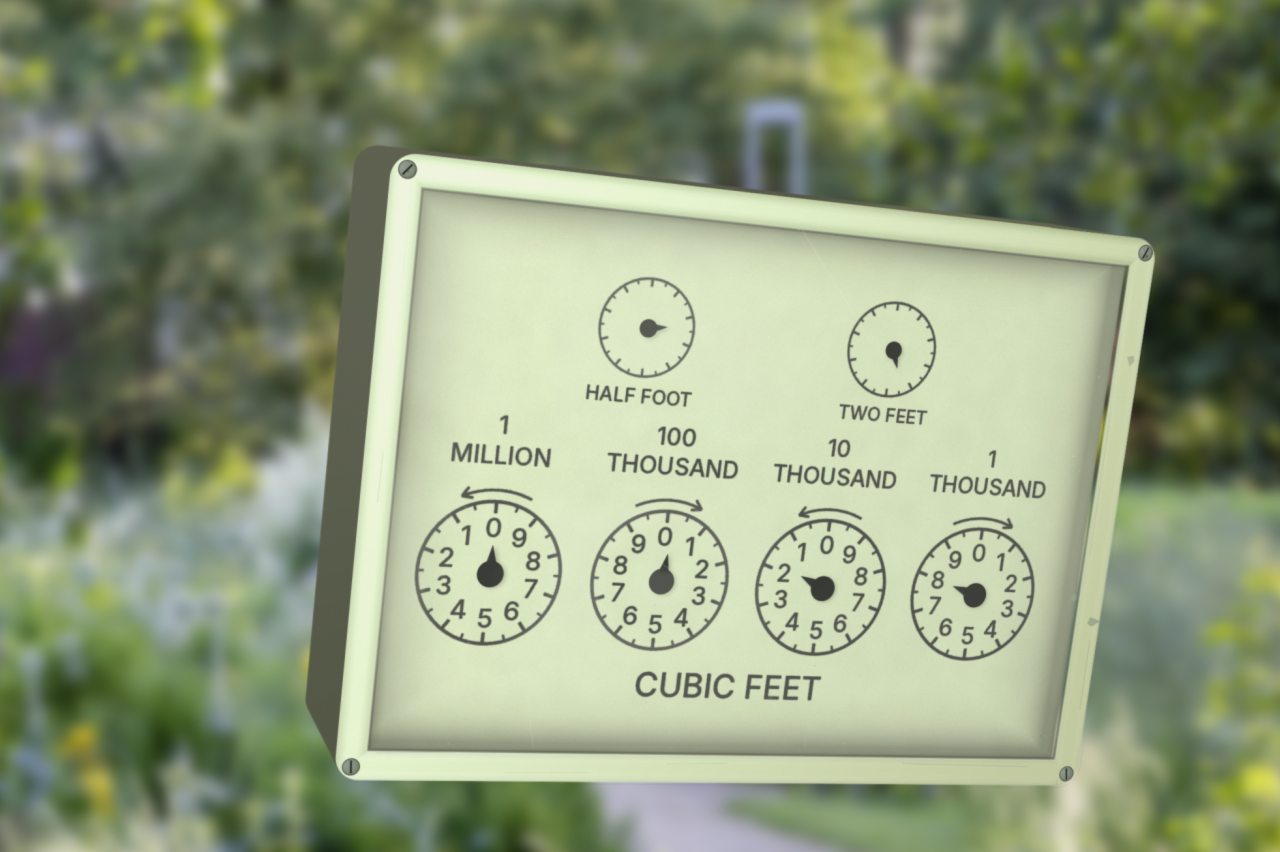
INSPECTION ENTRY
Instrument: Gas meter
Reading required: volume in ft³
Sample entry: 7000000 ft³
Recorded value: 1800 ft³
